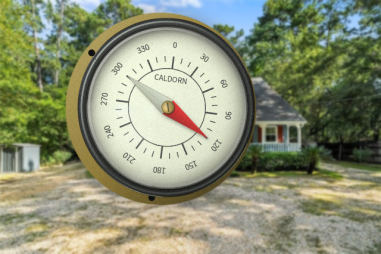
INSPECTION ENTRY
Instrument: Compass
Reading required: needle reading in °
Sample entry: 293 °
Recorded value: 120 °
